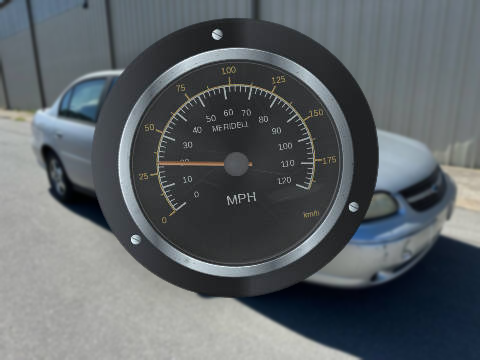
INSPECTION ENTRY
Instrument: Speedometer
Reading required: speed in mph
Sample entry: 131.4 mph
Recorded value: 20 mph
